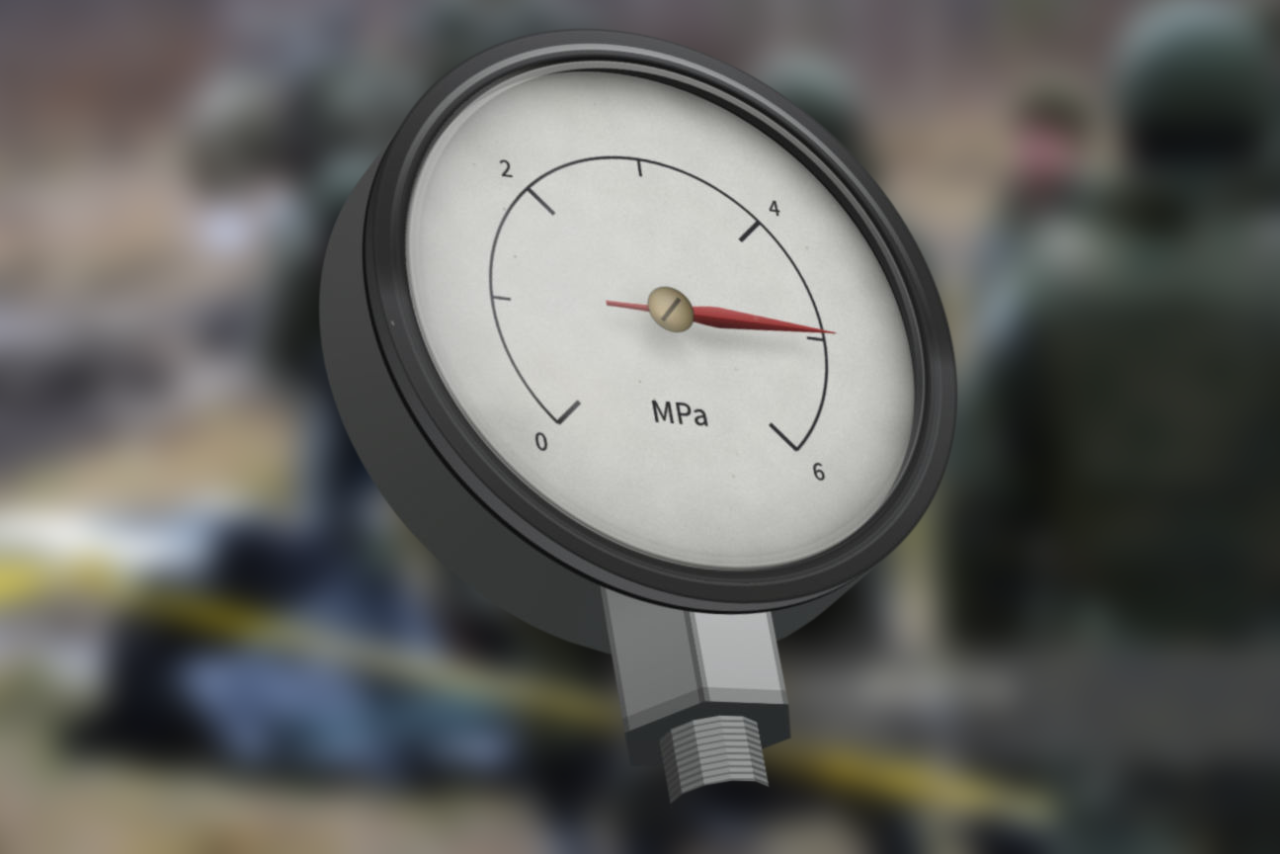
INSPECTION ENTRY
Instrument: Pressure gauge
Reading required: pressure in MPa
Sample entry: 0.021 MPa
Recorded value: 5 MPa
